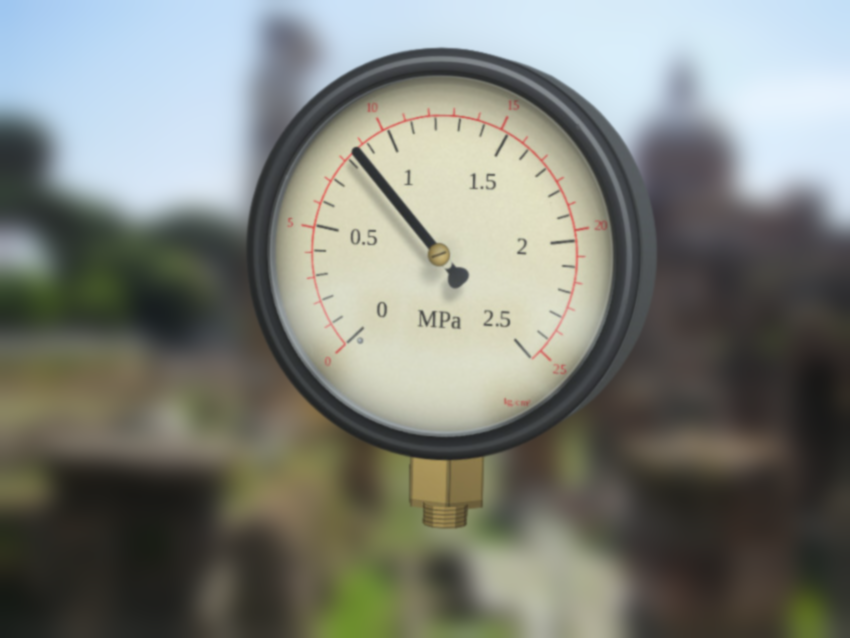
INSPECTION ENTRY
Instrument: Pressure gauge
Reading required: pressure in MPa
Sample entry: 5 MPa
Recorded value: 0.85 MPa
